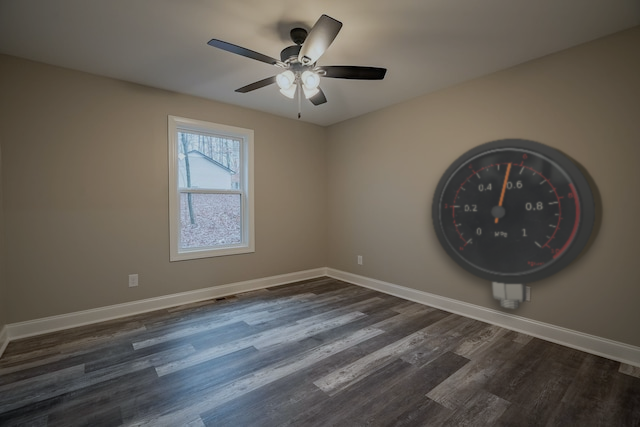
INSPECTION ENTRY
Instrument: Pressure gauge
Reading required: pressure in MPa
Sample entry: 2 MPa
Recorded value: 0.55 MPa
